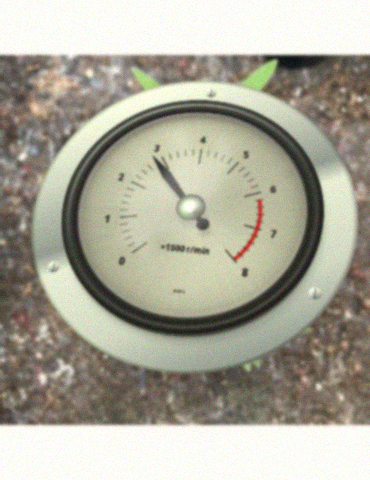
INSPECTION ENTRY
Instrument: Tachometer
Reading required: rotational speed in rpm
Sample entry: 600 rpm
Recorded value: 2800 rpm
